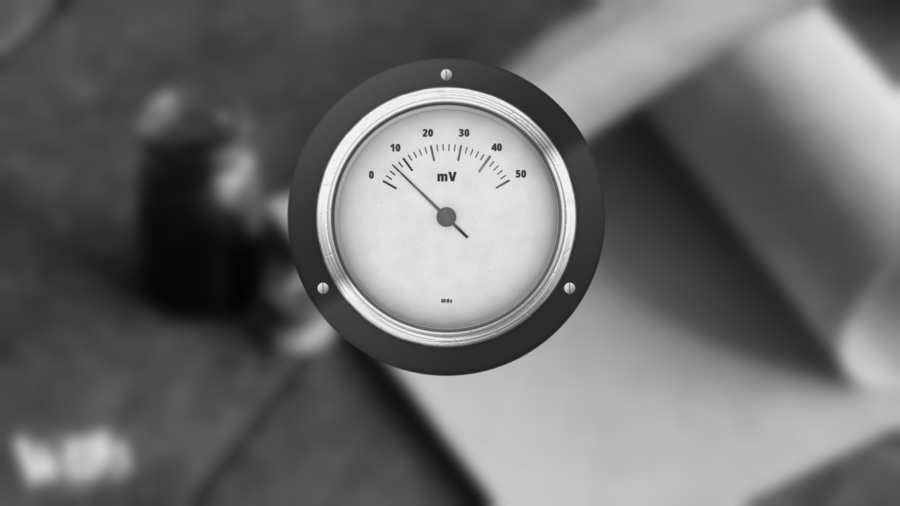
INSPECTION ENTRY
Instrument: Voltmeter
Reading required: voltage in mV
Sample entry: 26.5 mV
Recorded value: 6 mV
